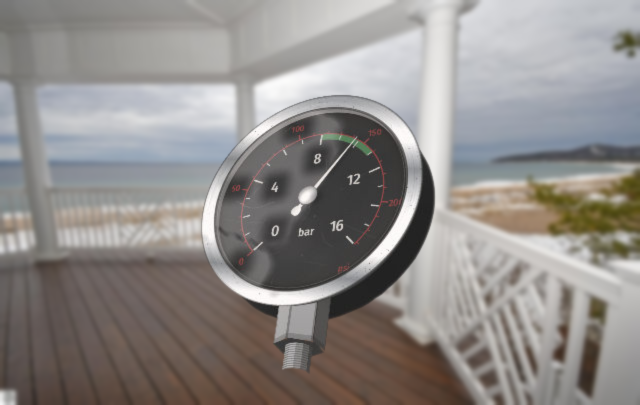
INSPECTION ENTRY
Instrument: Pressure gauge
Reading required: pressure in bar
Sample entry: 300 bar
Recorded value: 10 bar
